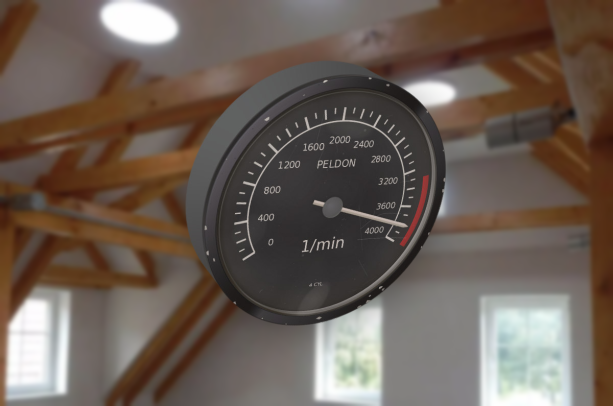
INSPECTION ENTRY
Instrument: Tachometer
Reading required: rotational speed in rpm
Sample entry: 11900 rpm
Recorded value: 3800 rpm
